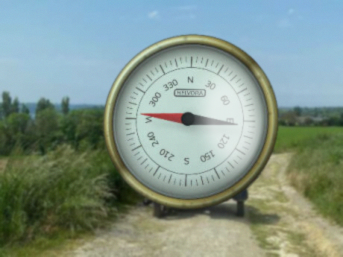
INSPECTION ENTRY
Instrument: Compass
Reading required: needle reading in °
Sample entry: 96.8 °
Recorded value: 275 °
